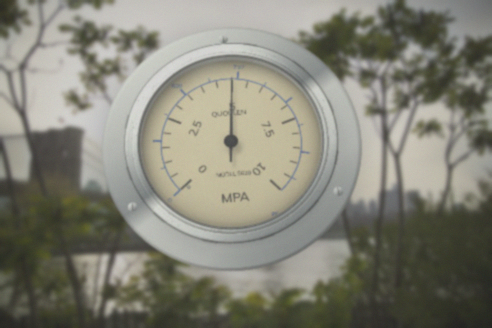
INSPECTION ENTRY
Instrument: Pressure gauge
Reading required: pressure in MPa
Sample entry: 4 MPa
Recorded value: 5 MPa
